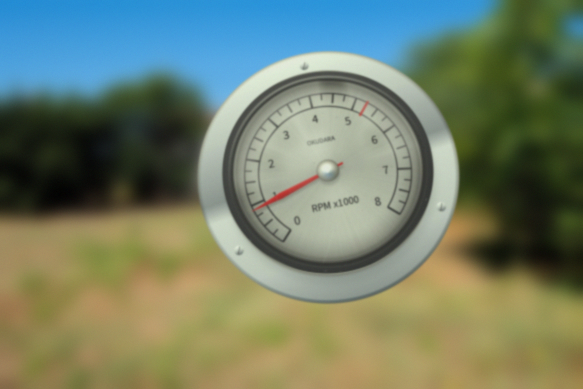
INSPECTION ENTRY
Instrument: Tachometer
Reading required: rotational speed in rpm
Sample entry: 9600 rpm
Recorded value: 875 rpm
